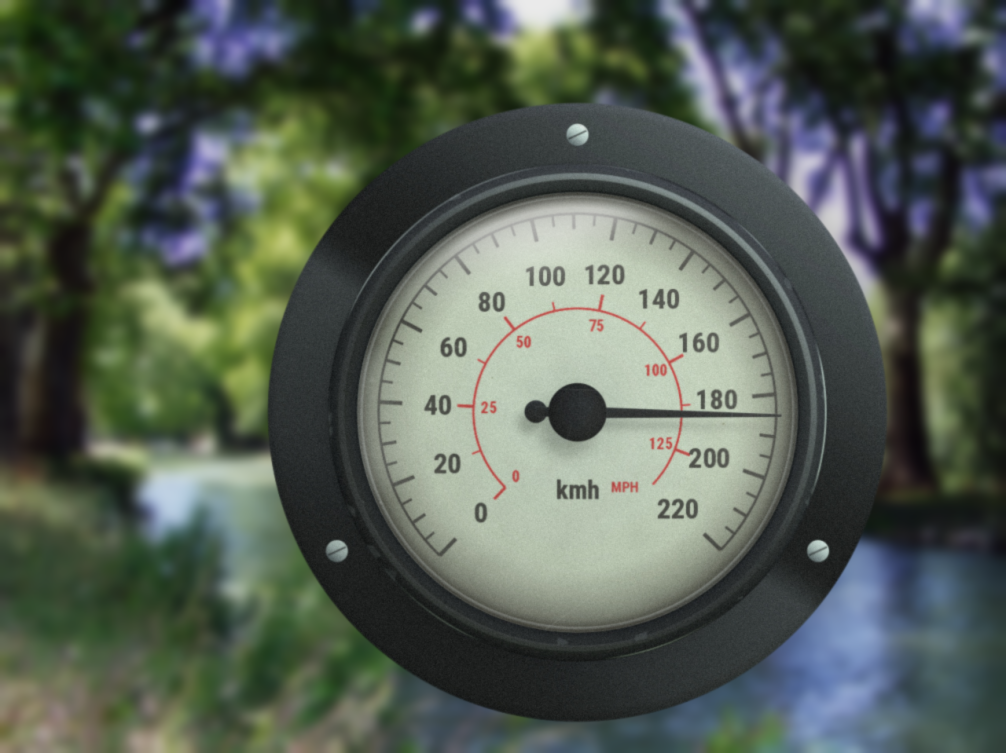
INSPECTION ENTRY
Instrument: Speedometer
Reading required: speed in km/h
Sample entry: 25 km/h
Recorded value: 185 km/h
